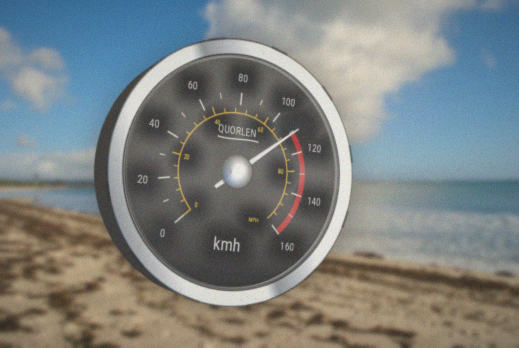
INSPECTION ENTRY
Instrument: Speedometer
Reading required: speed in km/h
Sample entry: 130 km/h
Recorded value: 110 km/h
